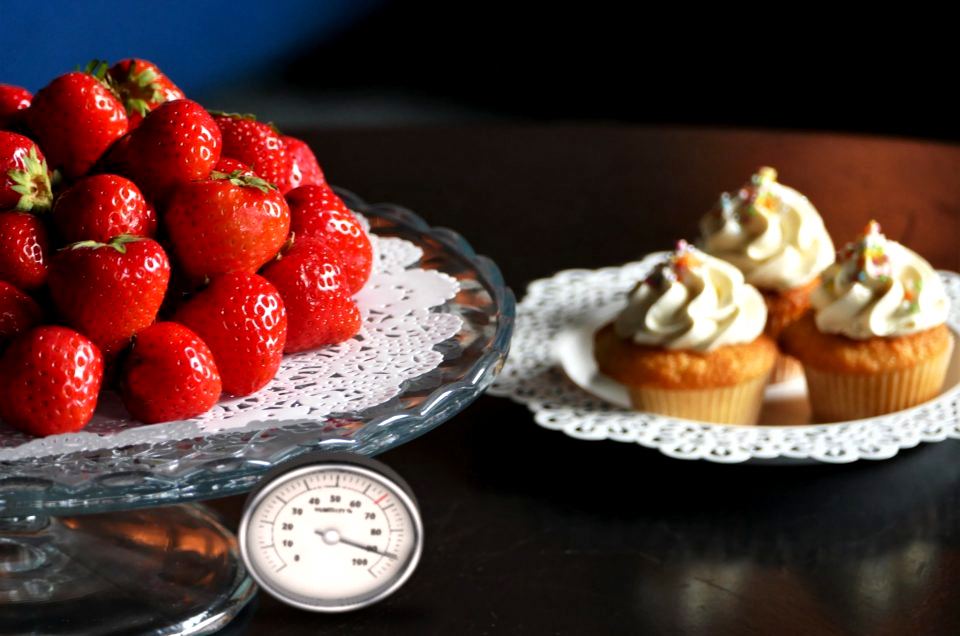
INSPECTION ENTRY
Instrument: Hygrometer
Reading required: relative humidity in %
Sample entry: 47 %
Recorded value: 90 %
